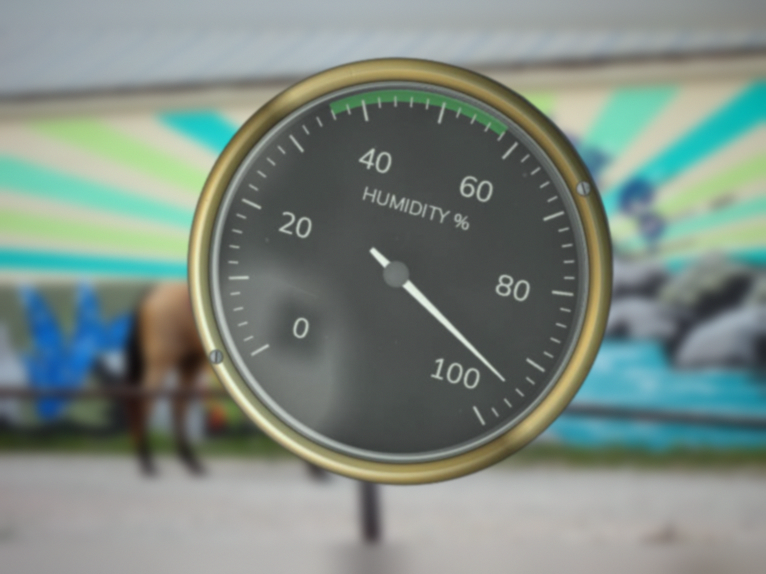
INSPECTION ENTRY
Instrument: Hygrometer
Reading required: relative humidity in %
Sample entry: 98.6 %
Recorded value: 94 %
